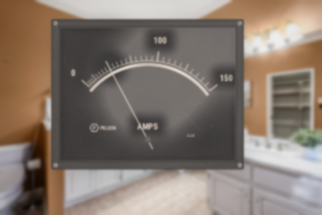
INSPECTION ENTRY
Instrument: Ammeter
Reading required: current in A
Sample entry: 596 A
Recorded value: 50 A
